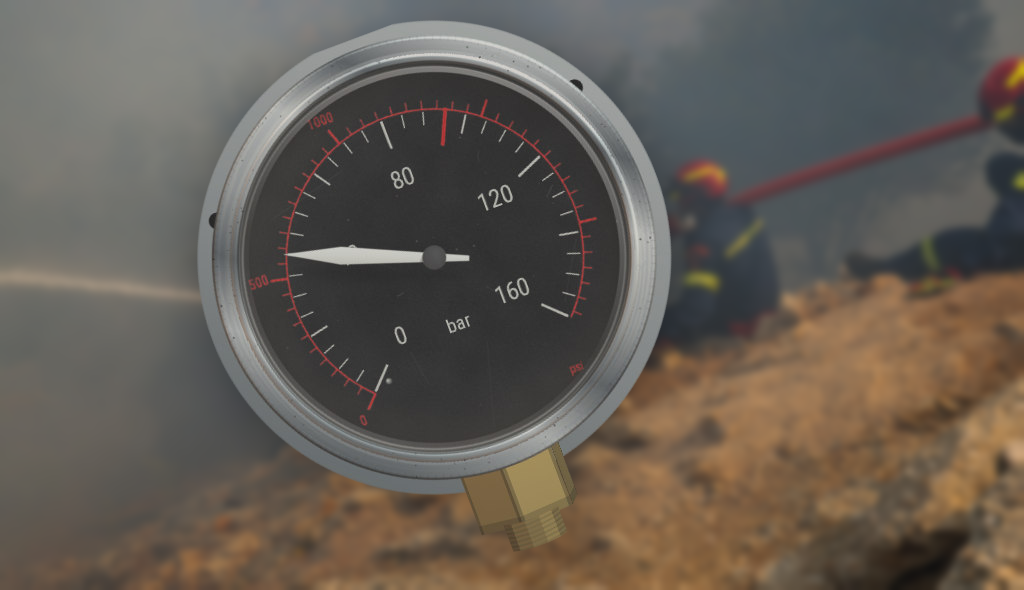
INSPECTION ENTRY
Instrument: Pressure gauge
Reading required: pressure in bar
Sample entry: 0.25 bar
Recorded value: 40 bar
